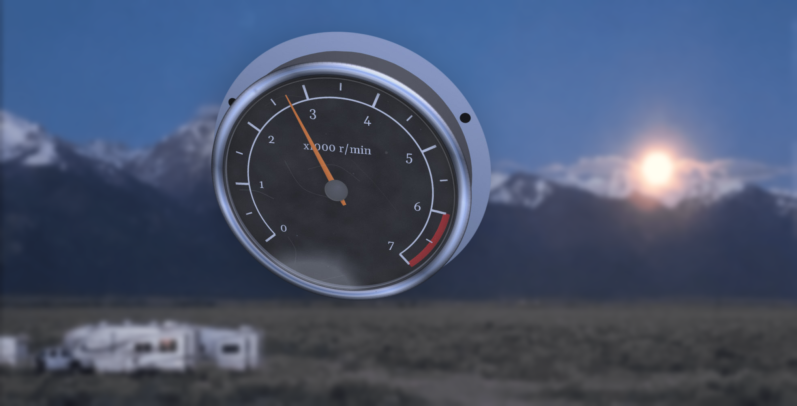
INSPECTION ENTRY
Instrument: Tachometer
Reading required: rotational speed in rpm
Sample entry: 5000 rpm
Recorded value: 2750 rpm
